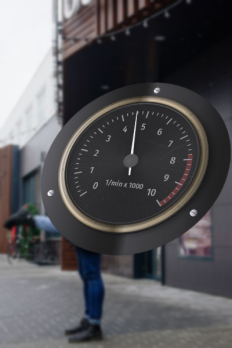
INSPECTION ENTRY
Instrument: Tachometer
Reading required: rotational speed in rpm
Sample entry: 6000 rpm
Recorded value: 4600 rpm
